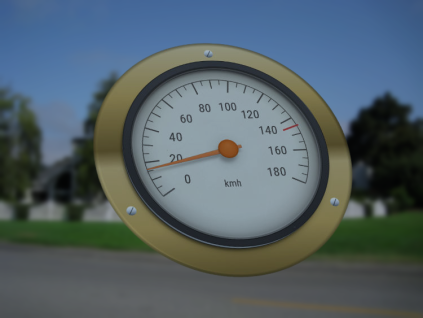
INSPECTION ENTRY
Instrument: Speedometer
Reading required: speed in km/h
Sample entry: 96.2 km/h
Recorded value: 15 km/h
